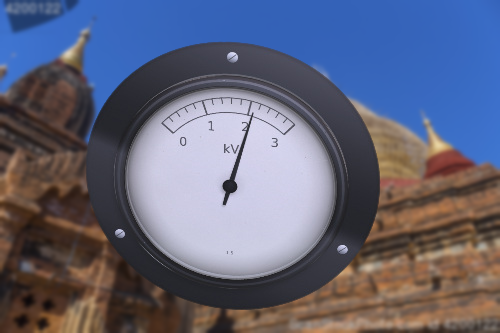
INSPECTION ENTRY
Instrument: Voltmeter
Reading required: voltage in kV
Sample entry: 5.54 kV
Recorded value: 2.1 kV
